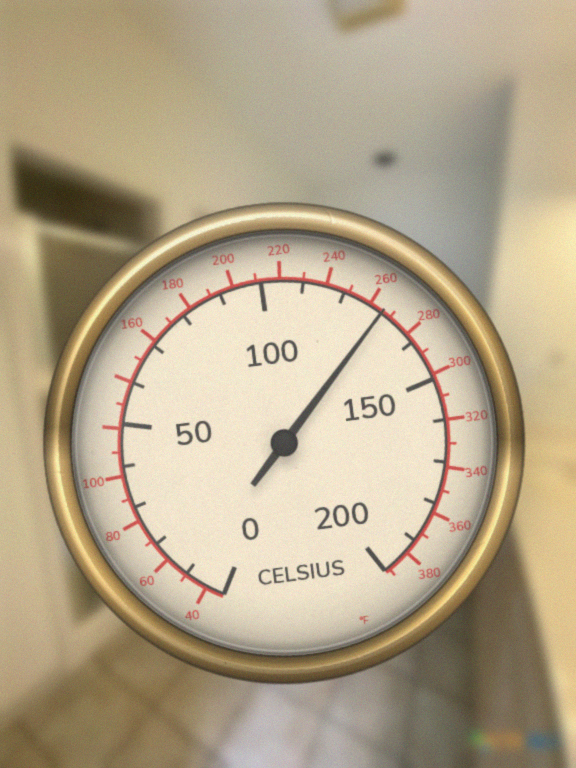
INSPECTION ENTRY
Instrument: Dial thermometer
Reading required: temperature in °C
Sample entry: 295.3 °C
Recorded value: 130 °C
